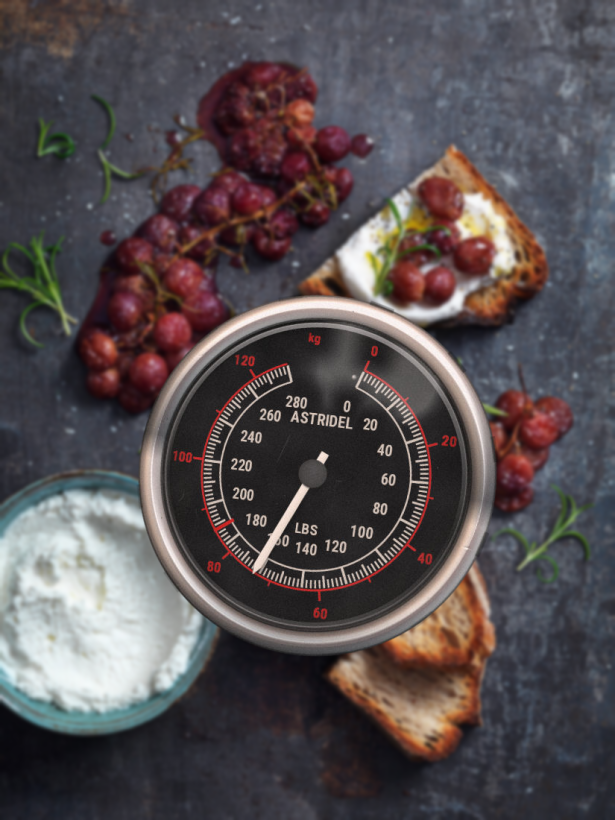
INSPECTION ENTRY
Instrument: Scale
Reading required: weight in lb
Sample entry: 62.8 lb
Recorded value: 162 lb
